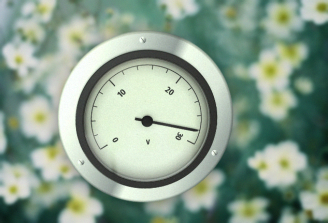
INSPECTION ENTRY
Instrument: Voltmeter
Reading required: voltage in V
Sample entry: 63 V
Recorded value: 28 V
